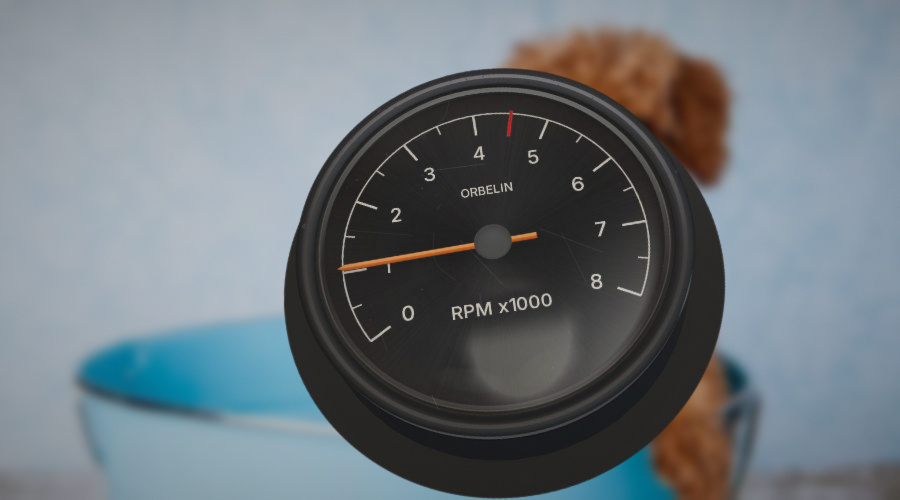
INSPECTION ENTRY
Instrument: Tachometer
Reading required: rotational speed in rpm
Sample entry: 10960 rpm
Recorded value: 1000 rpm
